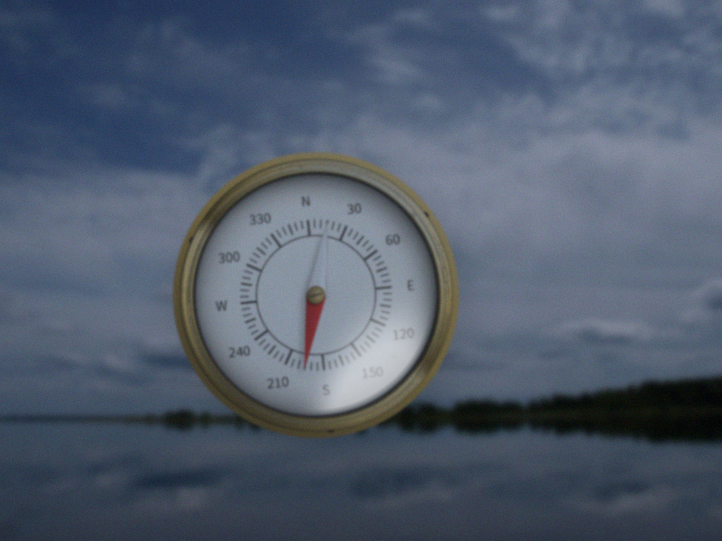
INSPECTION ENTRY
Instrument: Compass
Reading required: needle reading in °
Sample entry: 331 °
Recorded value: 195 °
